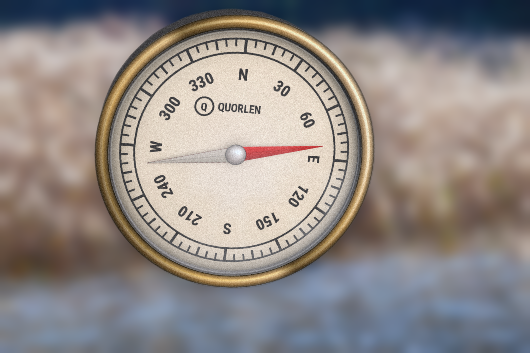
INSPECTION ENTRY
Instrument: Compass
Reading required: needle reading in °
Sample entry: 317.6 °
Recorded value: 80 °
